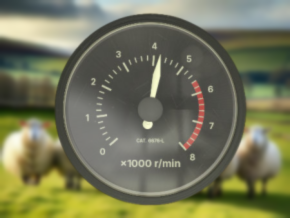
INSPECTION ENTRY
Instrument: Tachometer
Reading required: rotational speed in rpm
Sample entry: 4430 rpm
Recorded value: 4200 rpm
